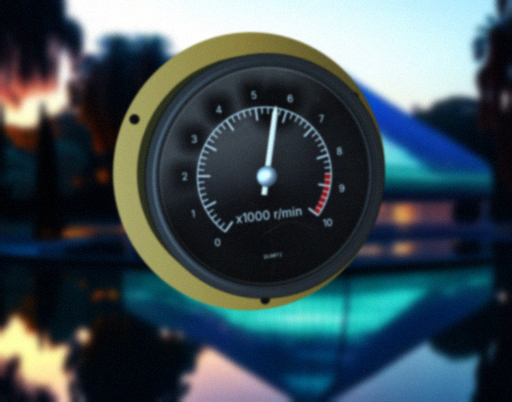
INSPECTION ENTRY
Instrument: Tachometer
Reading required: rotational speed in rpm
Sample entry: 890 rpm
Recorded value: 5600 rpm
